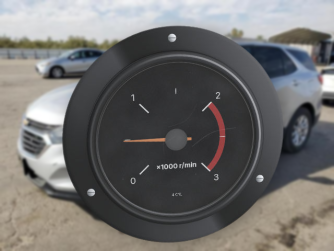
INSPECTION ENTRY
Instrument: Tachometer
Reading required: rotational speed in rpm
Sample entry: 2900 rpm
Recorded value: 500 rpm
